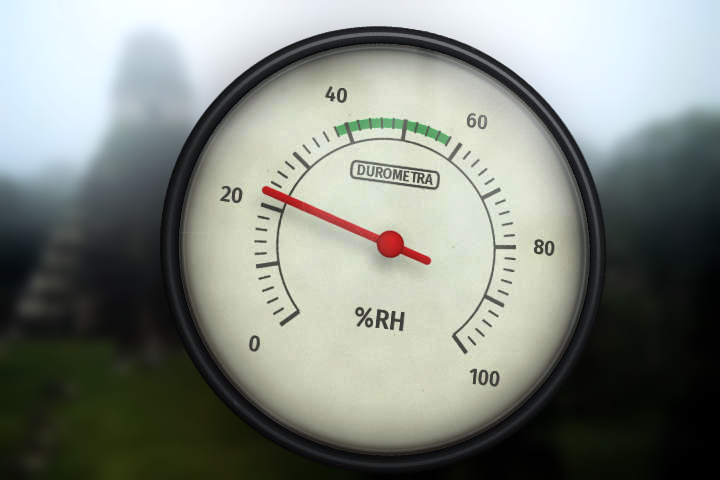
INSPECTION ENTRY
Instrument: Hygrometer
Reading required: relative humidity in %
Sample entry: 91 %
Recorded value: 22 %
